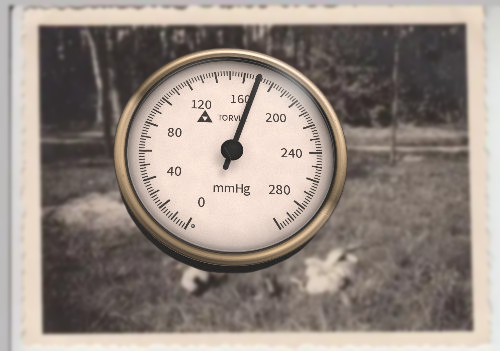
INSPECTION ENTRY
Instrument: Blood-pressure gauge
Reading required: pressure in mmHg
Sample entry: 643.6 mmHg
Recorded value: 170 mmHg
